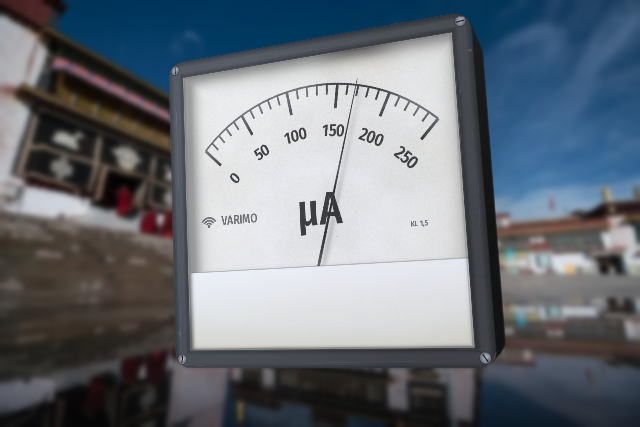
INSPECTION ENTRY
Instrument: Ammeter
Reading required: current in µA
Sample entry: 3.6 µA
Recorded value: 170 µA
